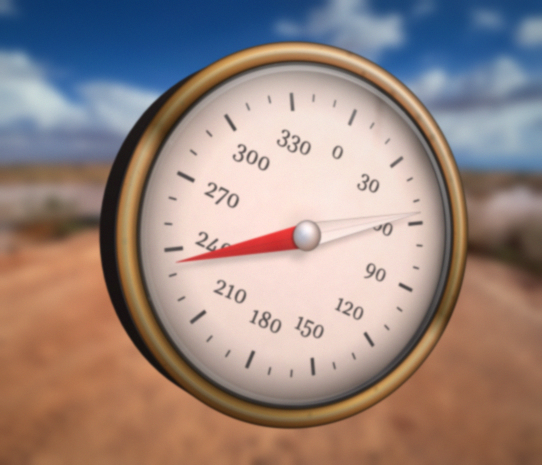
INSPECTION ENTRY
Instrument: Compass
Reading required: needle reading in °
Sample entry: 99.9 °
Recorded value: 235 °
